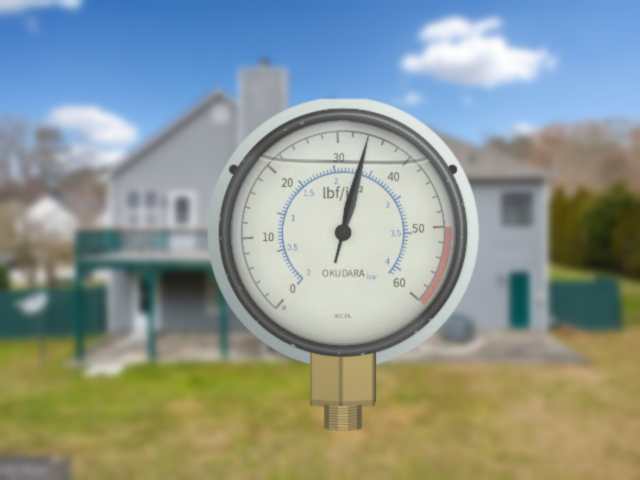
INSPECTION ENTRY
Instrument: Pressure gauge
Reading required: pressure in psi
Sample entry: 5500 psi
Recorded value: 34 psi
